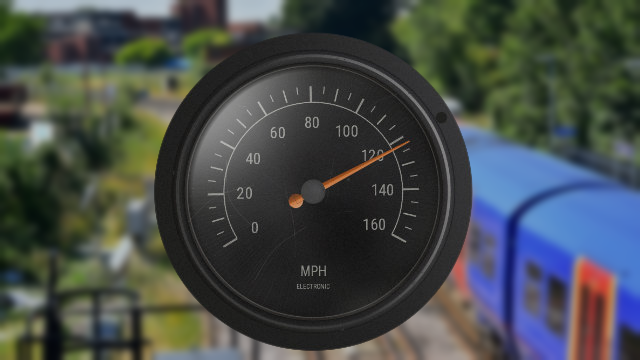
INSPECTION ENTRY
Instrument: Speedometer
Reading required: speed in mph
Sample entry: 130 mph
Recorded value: 122.5 mph
